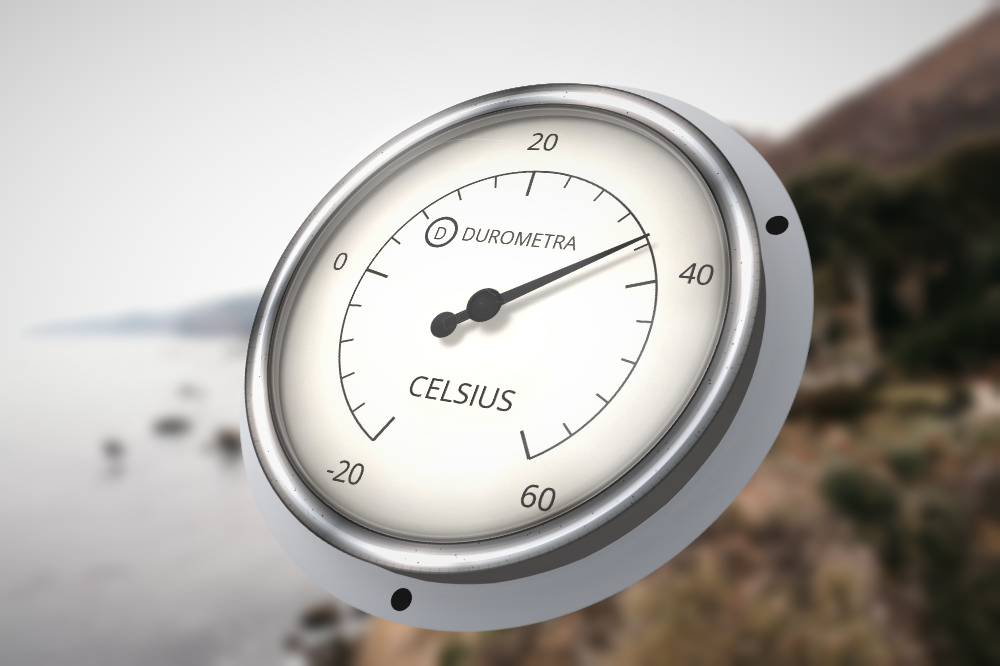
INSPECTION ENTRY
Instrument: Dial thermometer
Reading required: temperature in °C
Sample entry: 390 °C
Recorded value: 36 °C
